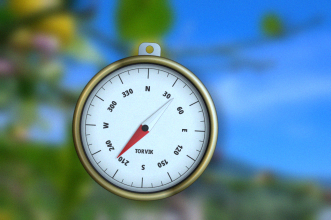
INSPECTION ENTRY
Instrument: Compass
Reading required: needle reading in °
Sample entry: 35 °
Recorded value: 220 °
